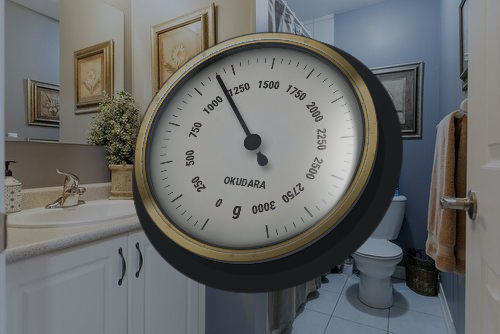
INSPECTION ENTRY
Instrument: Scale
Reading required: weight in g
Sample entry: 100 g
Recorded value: 1150 g
